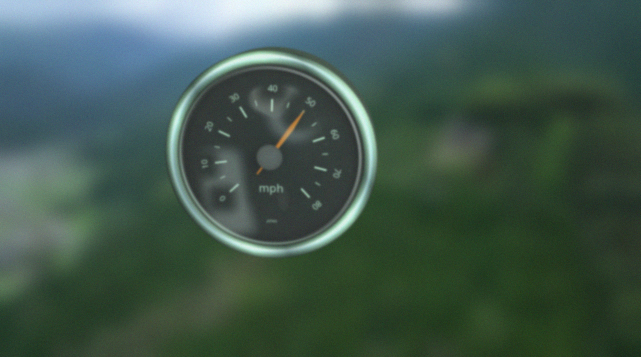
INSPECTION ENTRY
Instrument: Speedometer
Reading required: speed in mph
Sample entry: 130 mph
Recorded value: 50 mph
